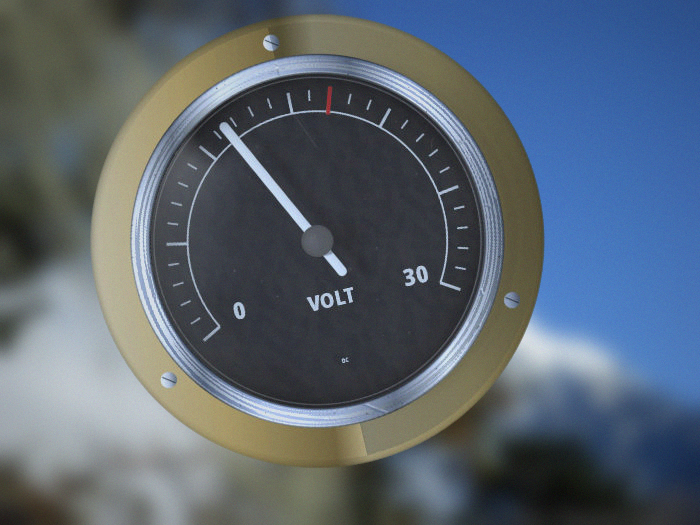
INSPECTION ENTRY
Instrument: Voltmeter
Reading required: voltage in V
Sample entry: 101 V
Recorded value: 11.5 V
